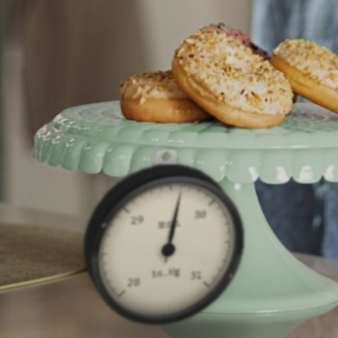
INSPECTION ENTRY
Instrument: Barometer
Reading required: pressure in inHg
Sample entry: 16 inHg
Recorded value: 29.6 inHg
